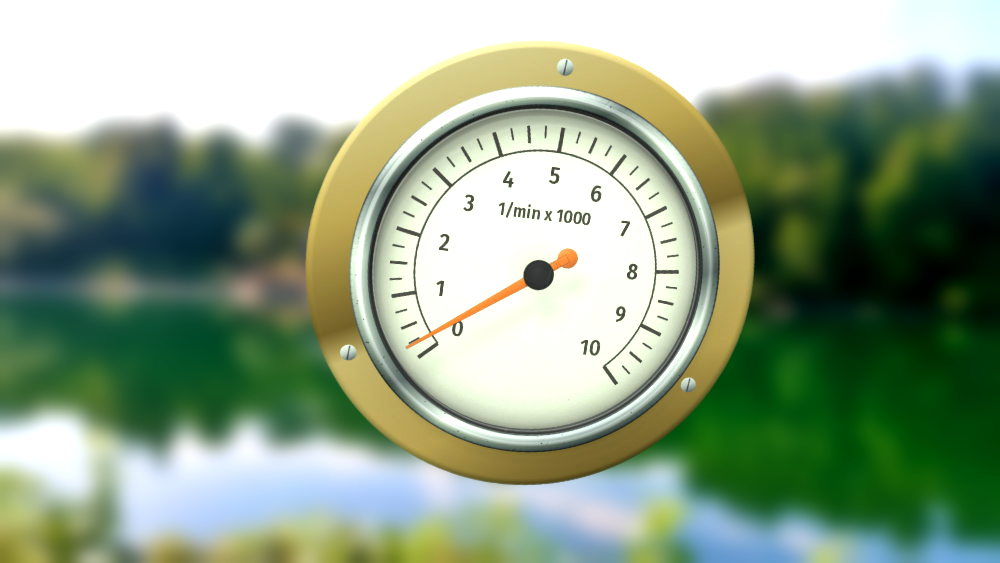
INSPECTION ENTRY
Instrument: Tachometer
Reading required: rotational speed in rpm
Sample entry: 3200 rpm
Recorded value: 250 rpm
